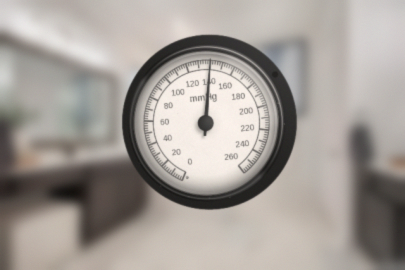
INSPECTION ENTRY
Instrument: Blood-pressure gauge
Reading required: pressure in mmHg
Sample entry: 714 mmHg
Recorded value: 140 mmHg
